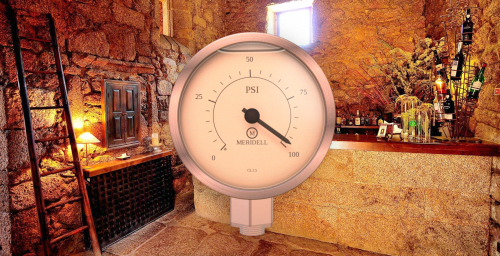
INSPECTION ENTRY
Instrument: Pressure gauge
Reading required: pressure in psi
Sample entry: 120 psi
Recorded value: 97.5 psi
